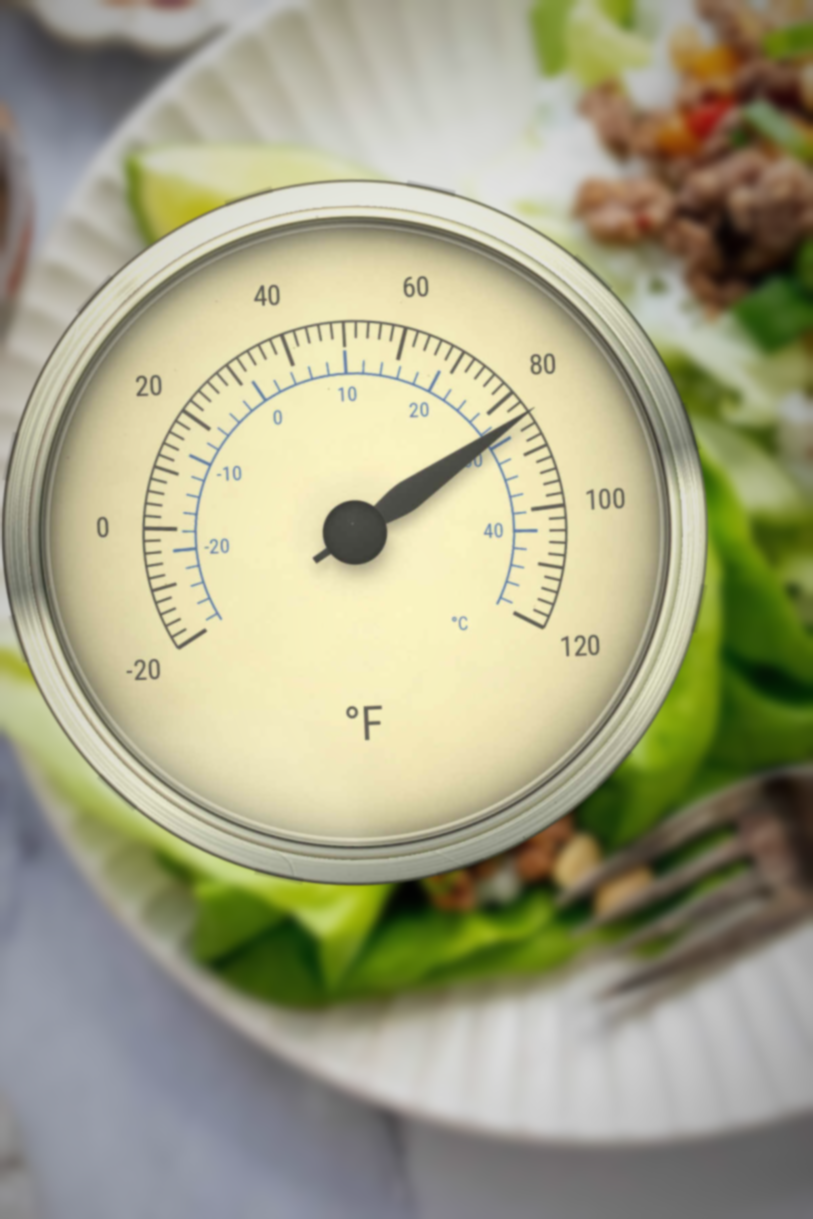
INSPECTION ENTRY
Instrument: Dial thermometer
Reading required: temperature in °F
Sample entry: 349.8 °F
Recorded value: 84 °F
